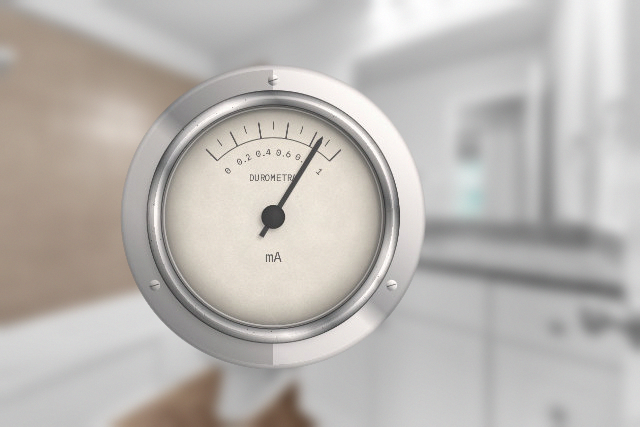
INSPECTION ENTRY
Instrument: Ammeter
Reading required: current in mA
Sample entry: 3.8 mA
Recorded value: 0.85 mA
